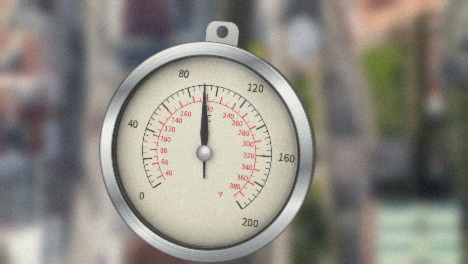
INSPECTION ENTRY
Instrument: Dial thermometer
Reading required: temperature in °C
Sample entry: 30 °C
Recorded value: 92 °C
